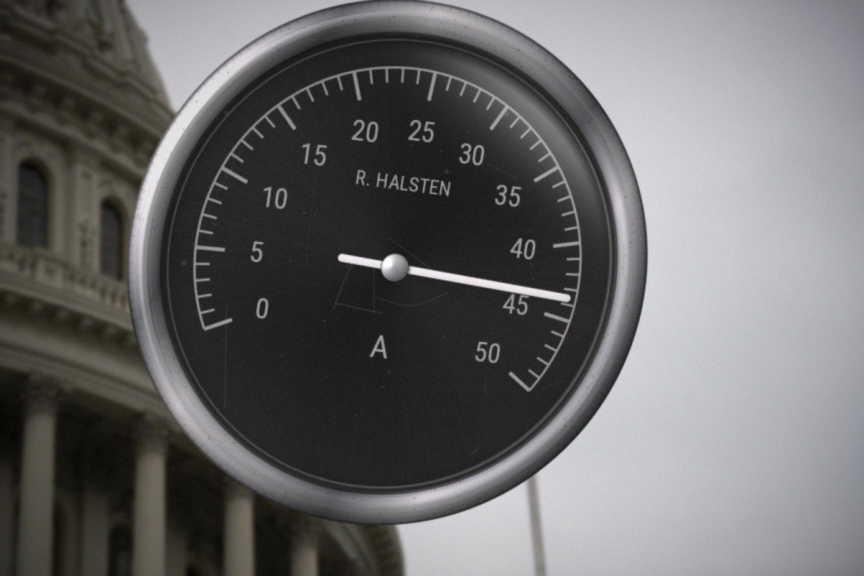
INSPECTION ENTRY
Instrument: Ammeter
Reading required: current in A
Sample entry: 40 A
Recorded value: 43.5 A
